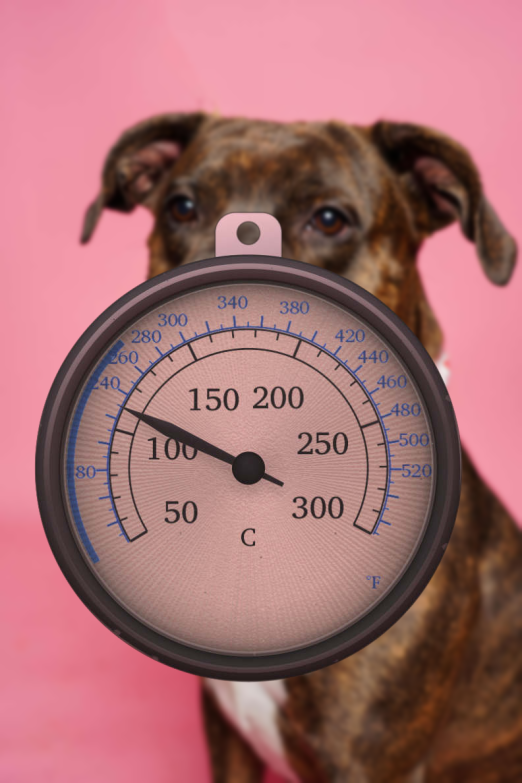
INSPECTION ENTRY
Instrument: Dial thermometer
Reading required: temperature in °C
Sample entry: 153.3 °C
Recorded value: 110 °C
